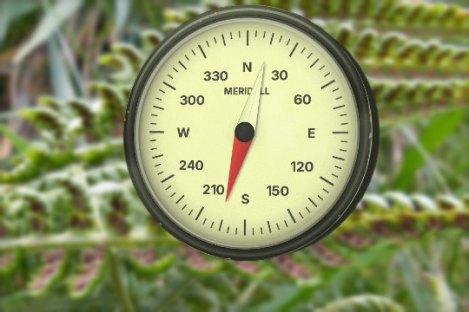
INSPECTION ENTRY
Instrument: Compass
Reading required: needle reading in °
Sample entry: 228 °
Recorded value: 195 °
